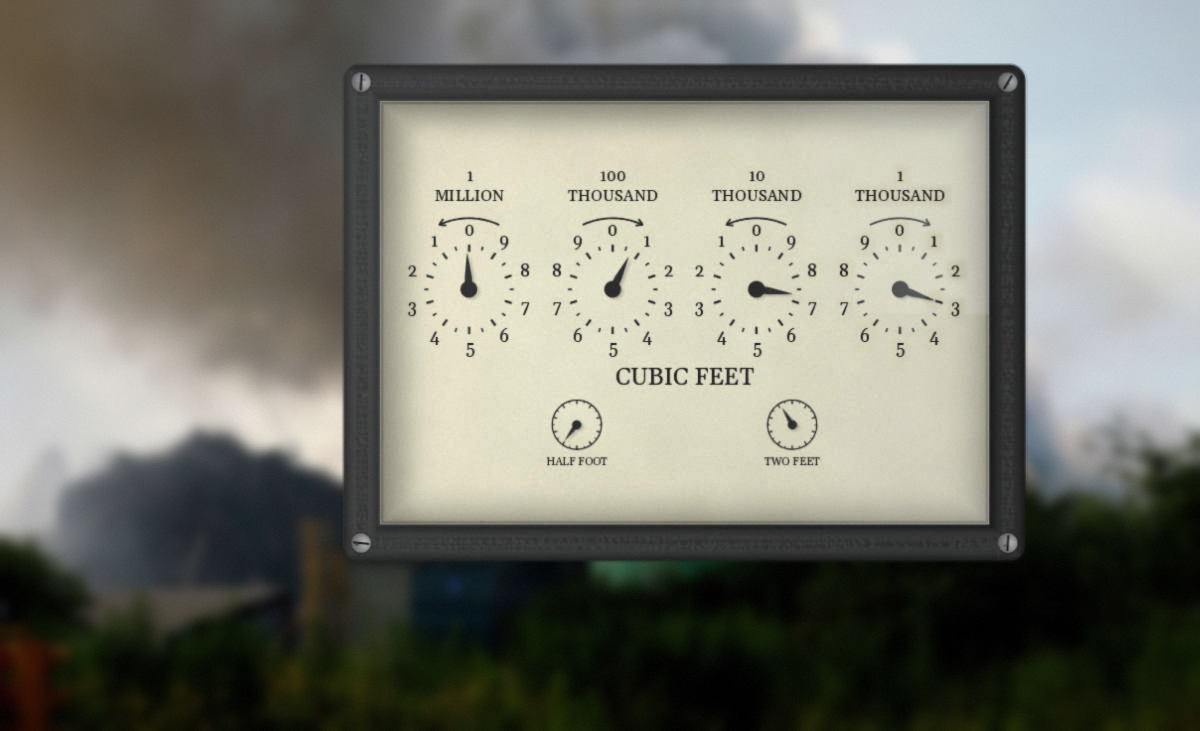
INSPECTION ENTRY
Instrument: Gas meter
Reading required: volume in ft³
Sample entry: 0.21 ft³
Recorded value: 7300 ft³
